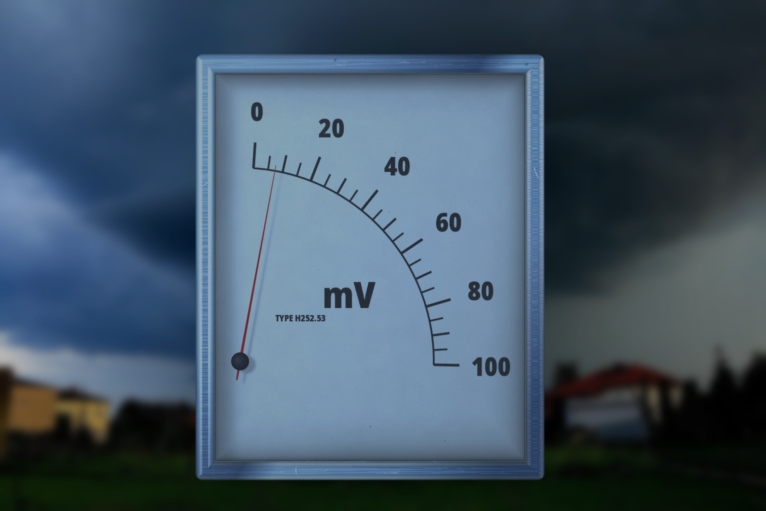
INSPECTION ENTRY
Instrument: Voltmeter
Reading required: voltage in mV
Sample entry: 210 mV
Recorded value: 7.5 mV
